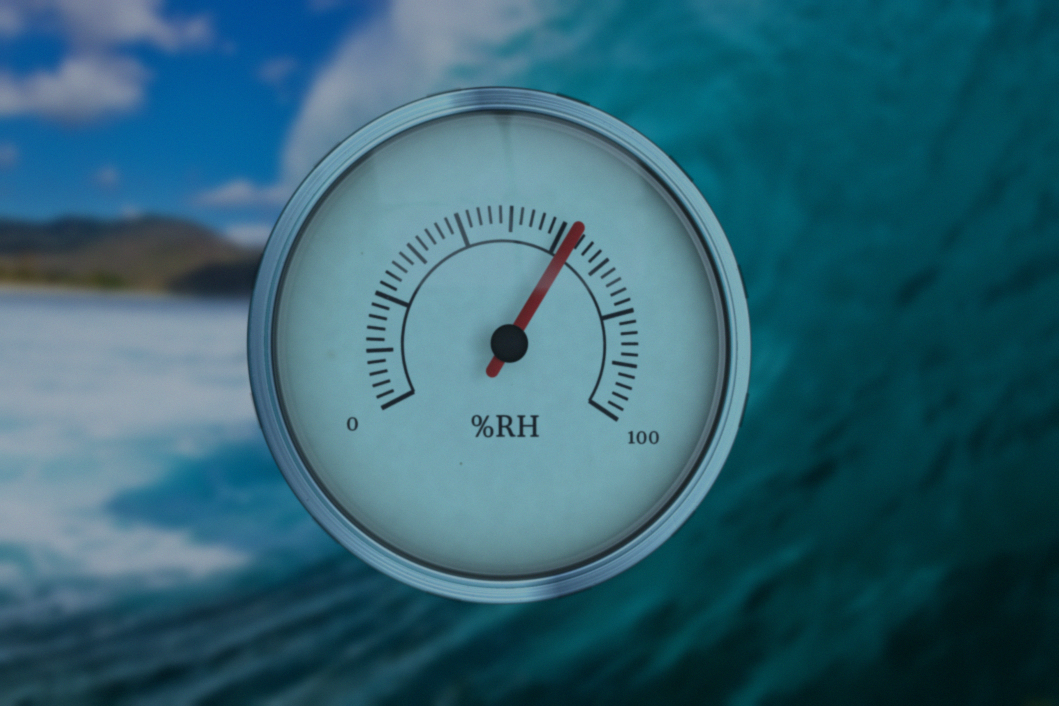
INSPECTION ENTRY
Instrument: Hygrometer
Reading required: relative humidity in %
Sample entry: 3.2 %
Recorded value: 62 %
